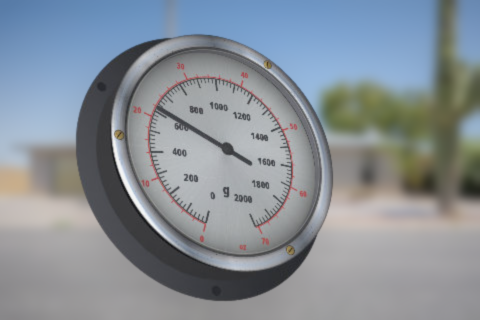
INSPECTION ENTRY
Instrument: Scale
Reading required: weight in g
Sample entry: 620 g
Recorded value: 600 g
